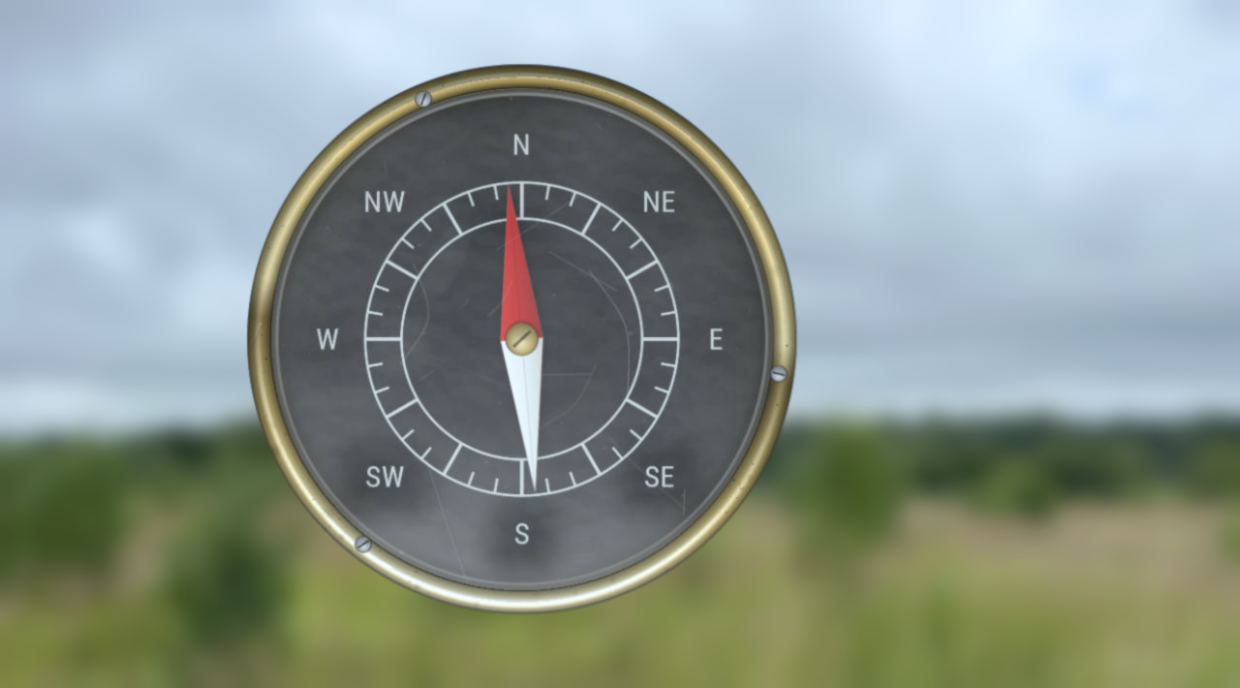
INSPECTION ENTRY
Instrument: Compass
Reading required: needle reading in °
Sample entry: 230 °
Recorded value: 355 °
